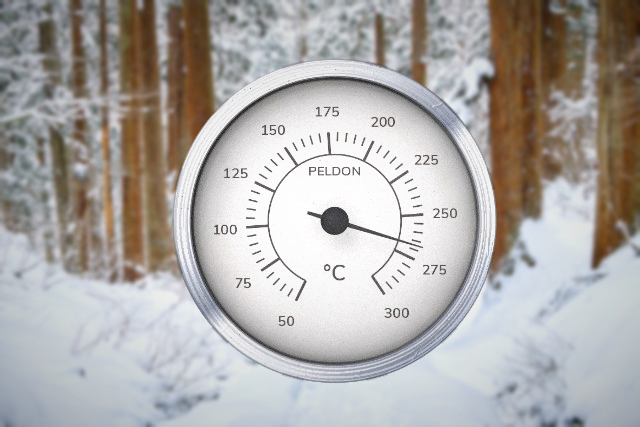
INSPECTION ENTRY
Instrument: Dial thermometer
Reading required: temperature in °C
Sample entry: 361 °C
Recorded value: 267.5 °C
